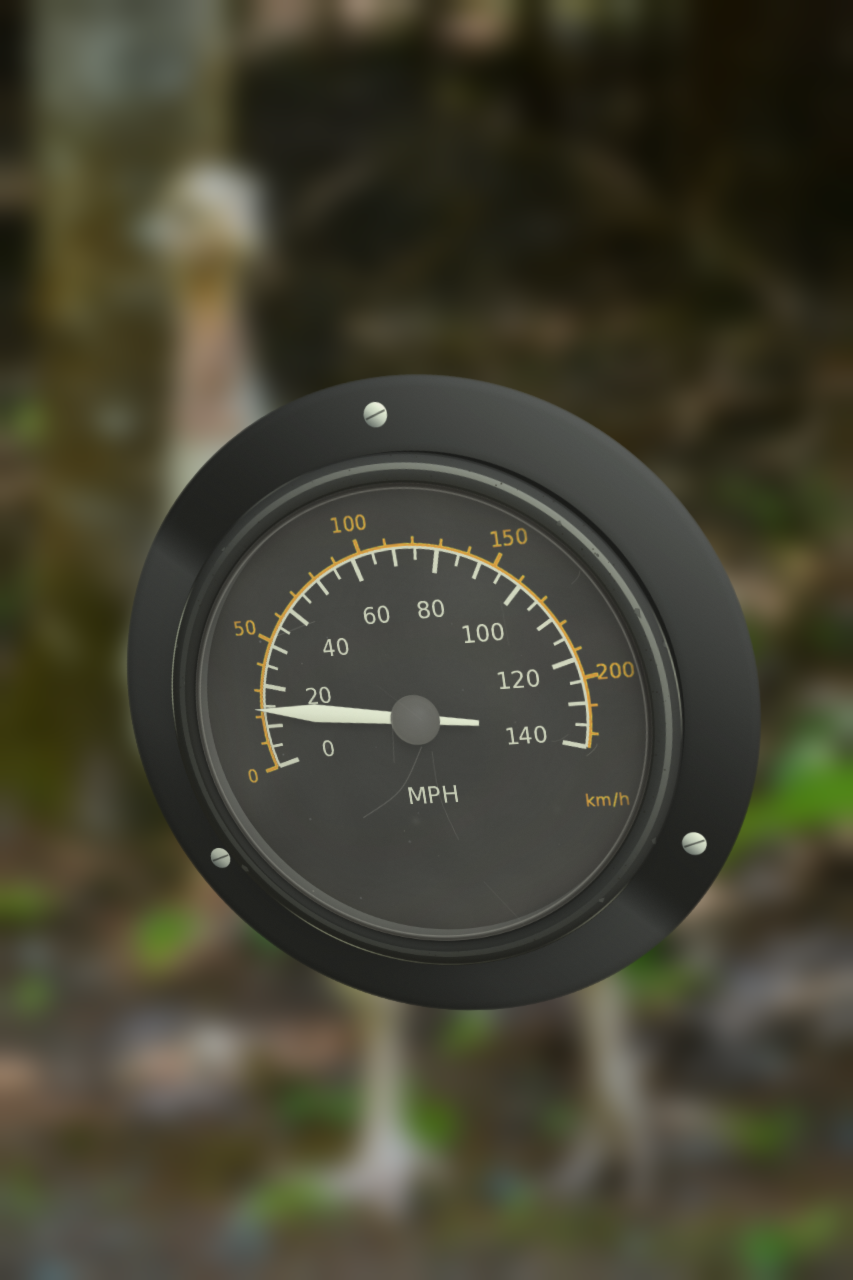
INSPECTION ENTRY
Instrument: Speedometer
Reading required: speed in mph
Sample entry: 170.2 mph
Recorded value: 15 mph
